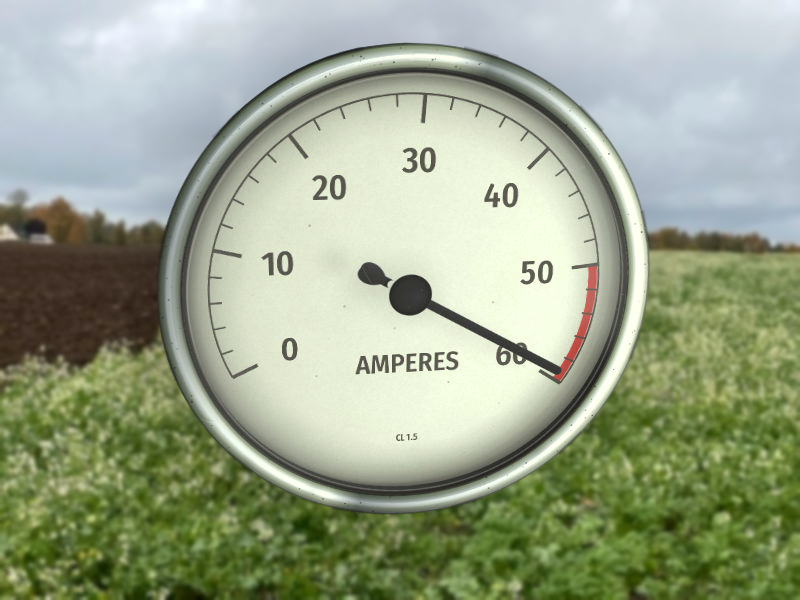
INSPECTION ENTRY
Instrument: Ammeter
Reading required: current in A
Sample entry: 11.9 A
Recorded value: 59 A
